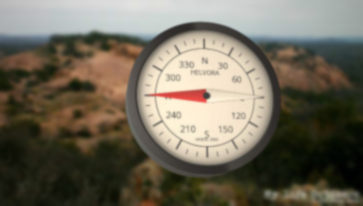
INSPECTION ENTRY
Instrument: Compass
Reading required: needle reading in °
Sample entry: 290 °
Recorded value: 270 °
